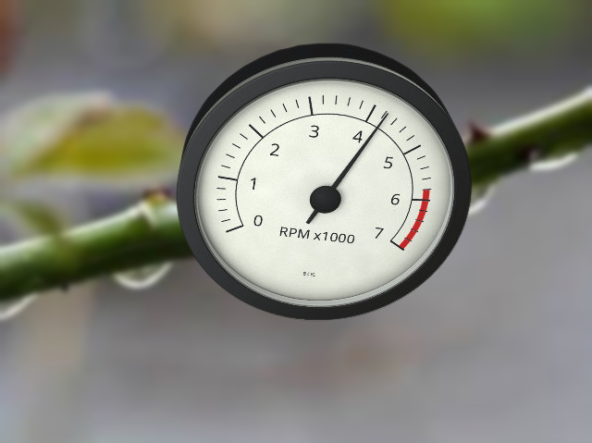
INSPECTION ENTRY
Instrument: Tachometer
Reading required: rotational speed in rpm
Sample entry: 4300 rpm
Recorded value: 4200 rpm
